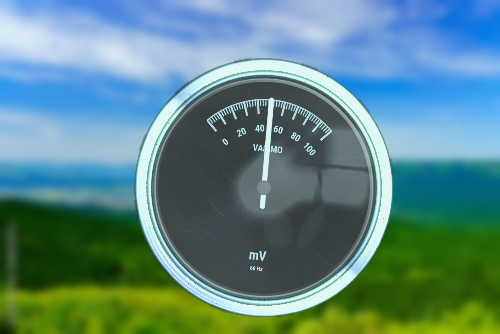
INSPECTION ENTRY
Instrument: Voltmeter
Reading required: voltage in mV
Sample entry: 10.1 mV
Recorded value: 50 mV
